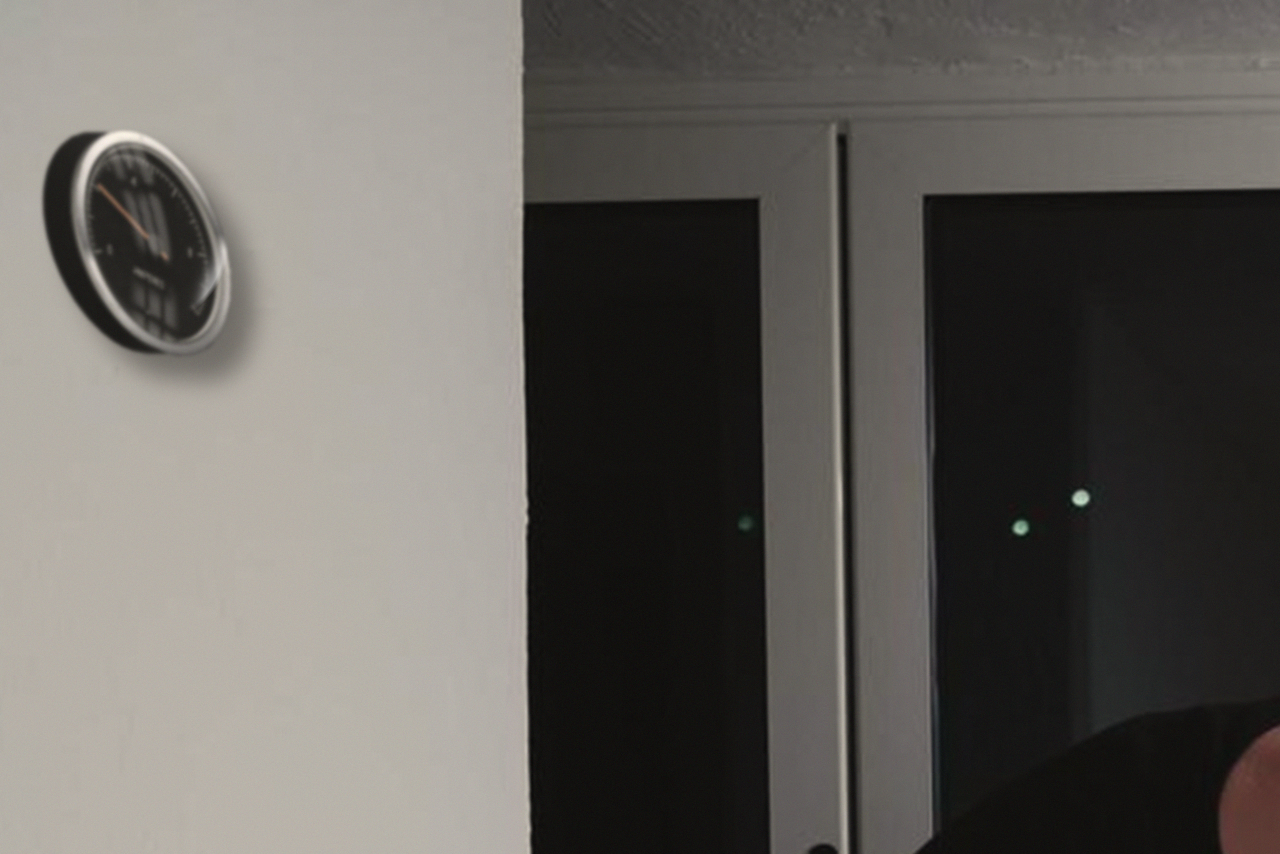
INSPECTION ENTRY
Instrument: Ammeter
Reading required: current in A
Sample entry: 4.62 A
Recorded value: 2 A
